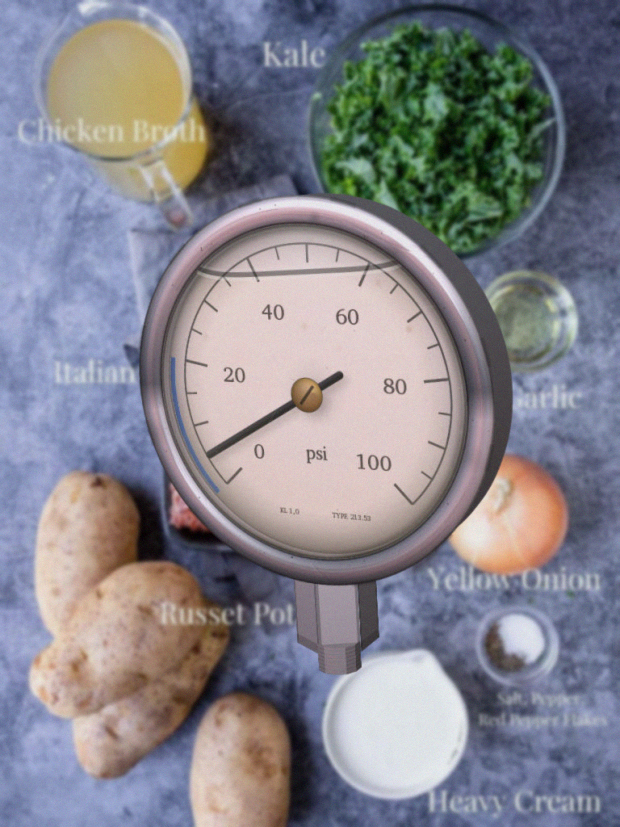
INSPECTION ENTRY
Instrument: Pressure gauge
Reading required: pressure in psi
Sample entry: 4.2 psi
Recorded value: 5 psi
